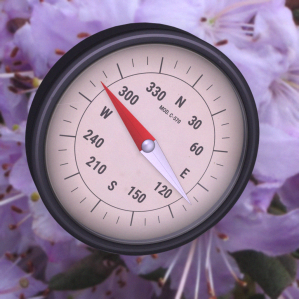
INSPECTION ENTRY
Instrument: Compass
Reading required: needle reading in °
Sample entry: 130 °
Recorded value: 285 °
